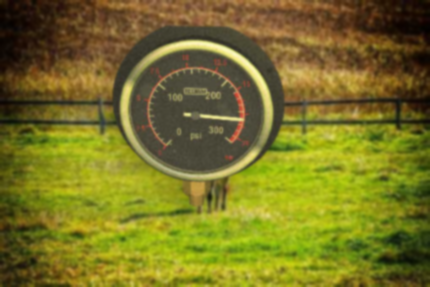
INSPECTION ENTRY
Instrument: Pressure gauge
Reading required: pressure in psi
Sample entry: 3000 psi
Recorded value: 260 psi
